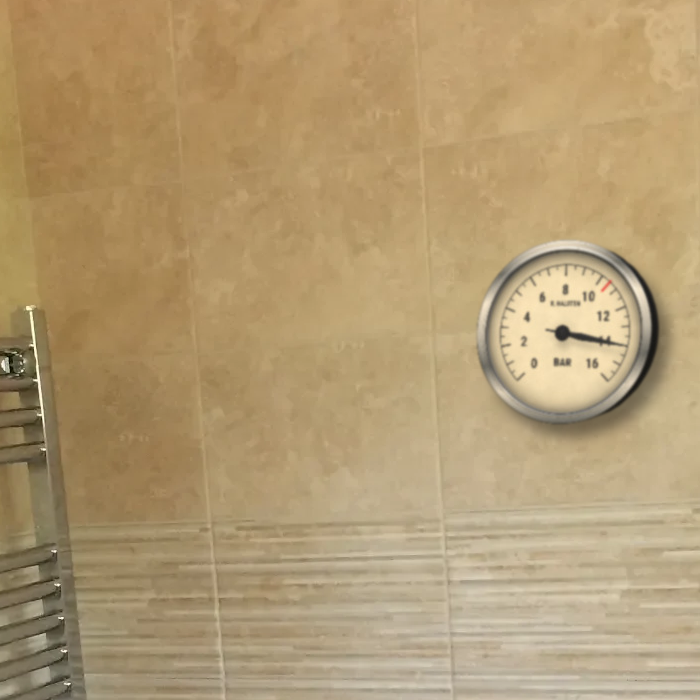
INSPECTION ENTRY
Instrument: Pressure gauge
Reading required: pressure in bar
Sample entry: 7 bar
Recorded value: 14 bar
